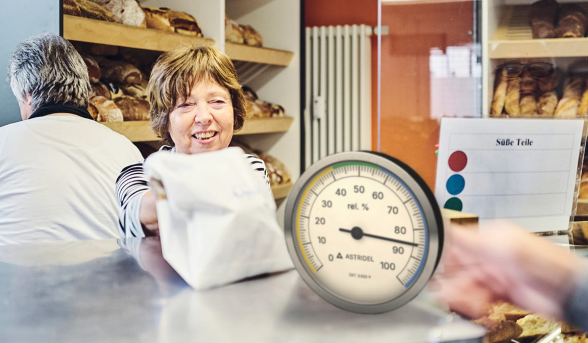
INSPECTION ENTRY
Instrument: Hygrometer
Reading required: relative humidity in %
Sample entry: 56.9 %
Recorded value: 85 %
